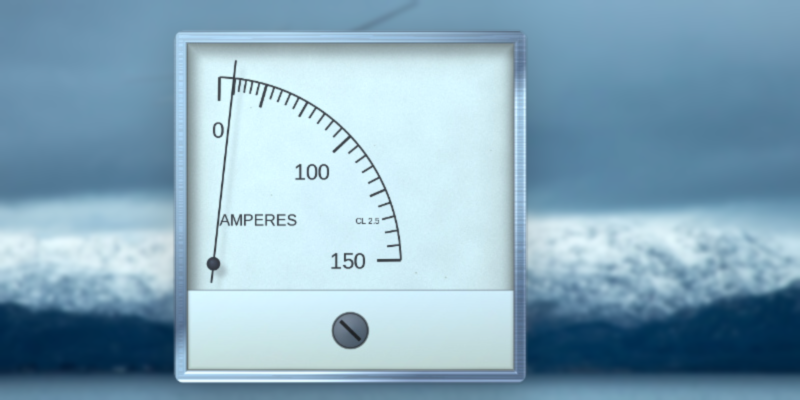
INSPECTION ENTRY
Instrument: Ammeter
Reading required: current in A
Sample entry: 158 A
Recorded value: 25 A
